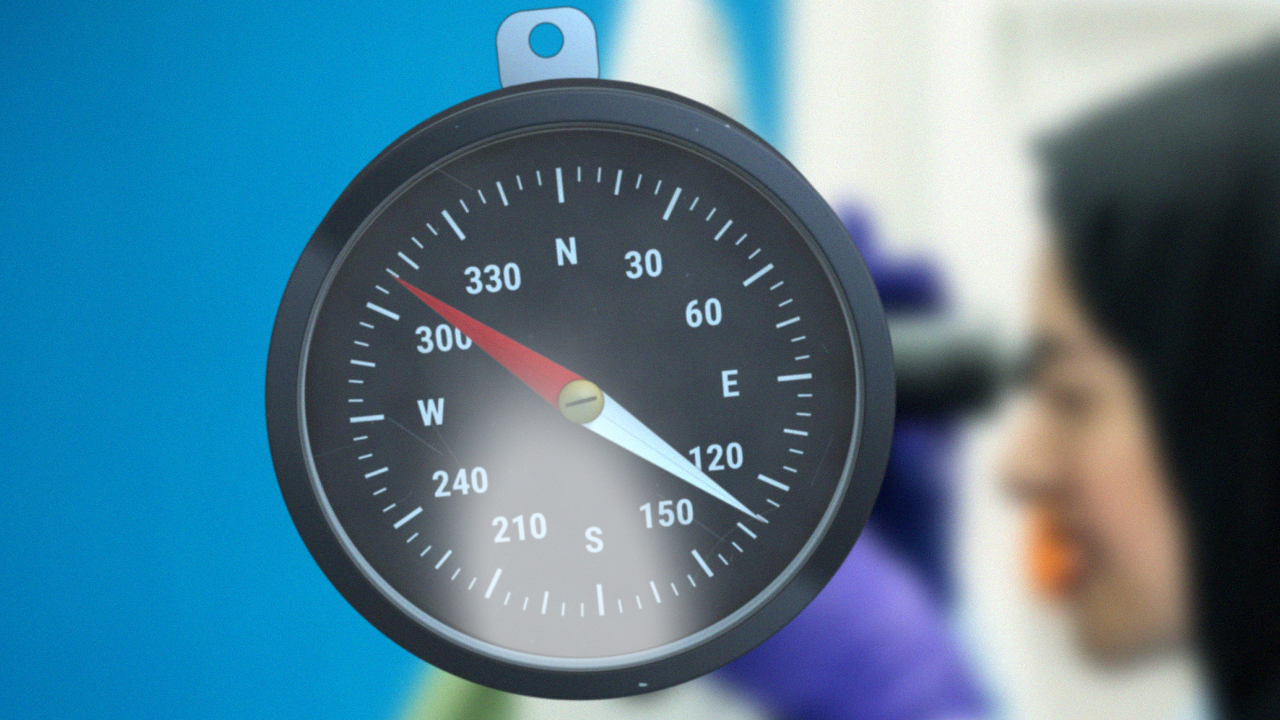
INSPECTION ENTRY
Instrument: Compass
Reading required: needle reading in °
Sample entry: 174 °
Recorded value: 310 °
